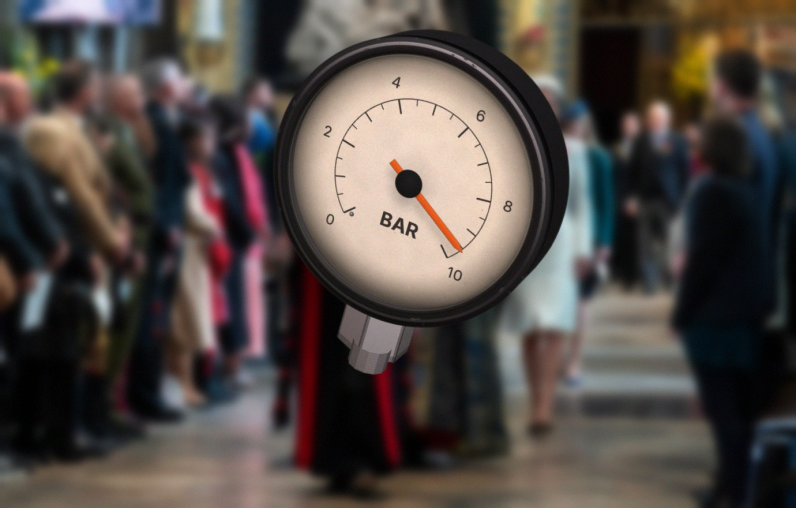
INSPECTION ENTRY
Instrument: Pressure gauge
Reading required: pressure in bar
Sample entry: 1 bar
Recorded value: 9.5 bar
